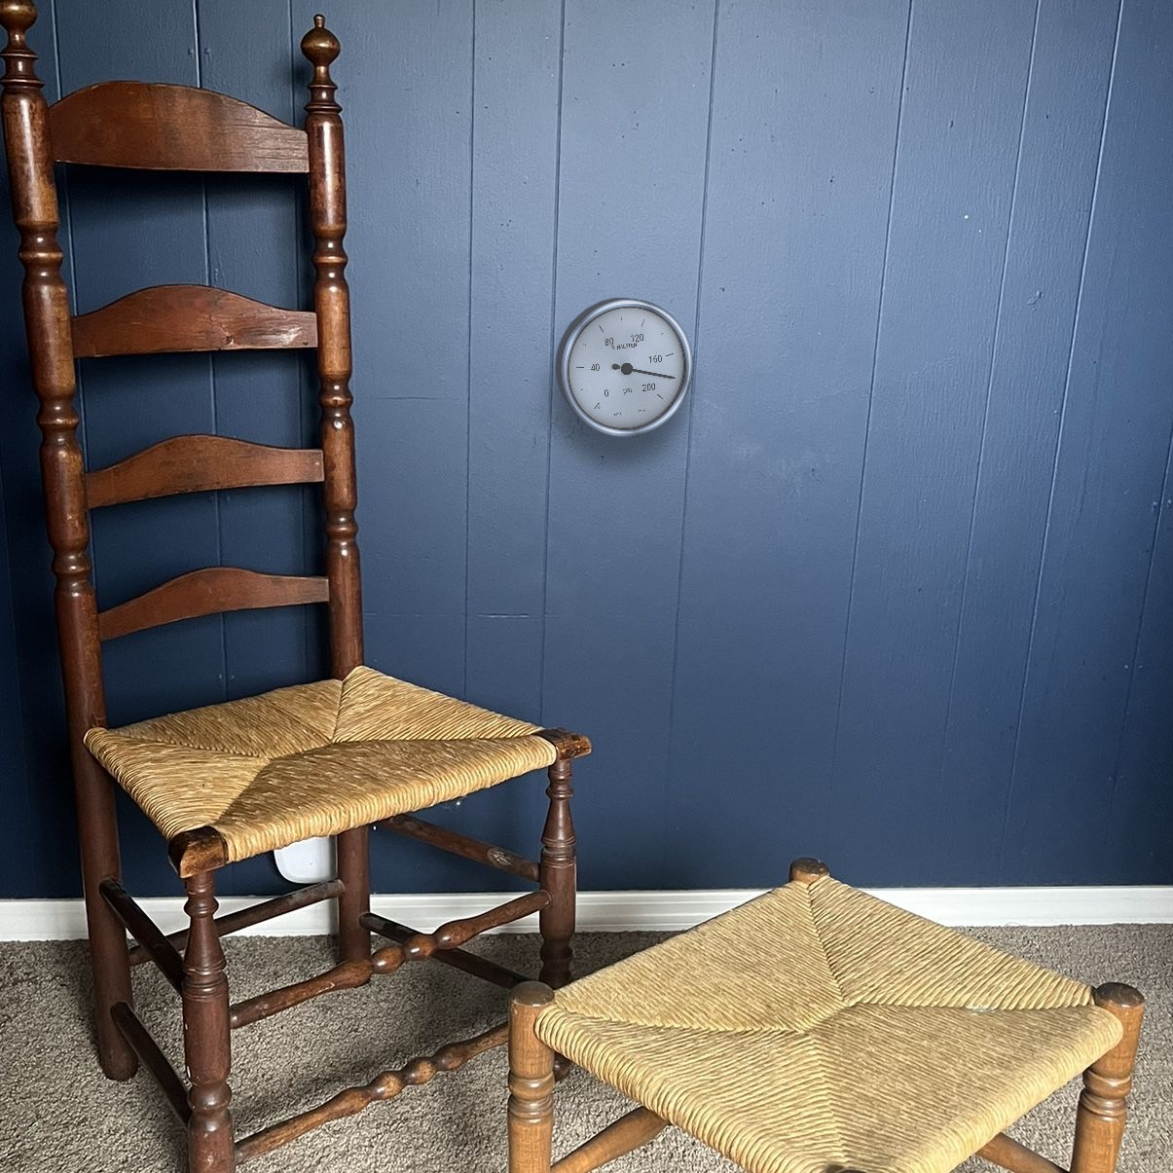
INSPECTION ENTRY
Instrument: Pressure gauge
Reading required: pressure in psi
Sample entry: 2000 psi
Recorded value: 180 psi
